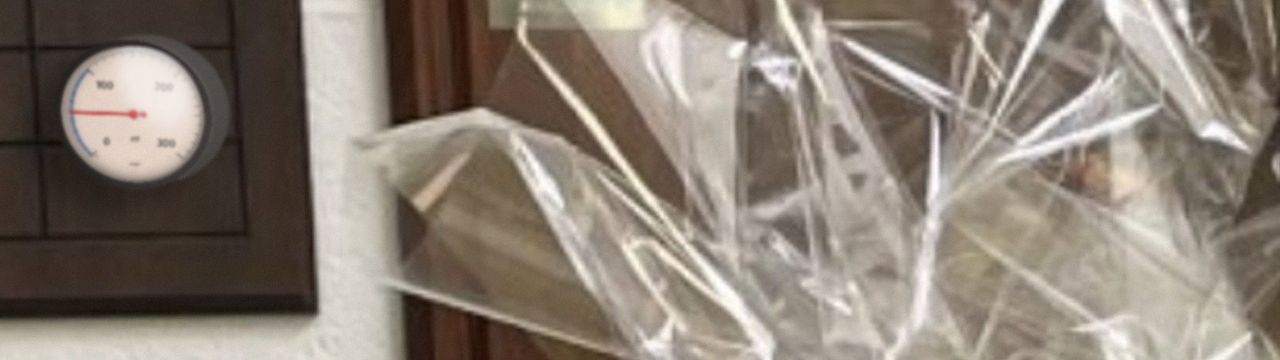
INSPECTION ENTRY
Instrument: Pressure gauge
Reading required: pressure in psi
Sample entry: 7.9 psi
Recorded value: 50 psi
